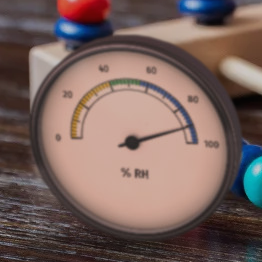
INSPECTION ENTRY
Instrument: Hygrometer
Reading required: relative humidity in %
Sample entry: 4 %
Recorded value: 90 %
